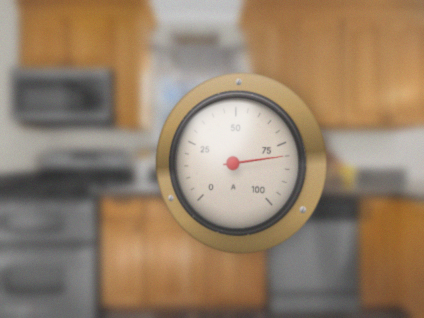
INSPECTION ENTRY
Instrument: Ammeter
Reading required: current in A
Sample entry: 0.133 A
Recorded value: 80 A
